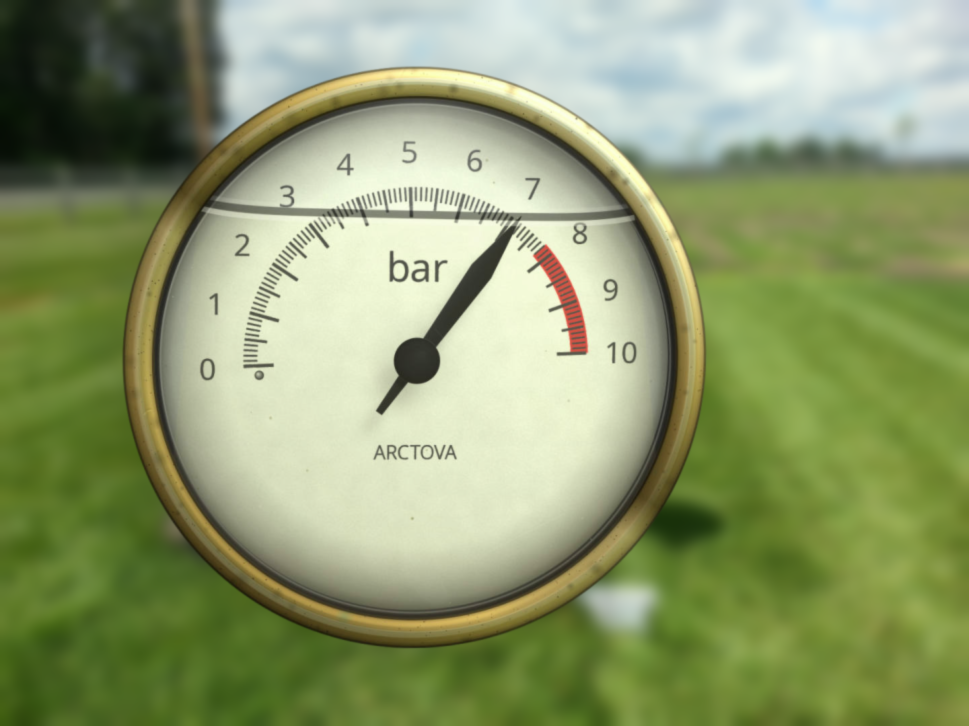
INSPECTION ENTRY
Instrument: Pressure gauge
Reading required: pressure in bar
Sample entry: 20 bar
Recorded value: 7.1 bar
